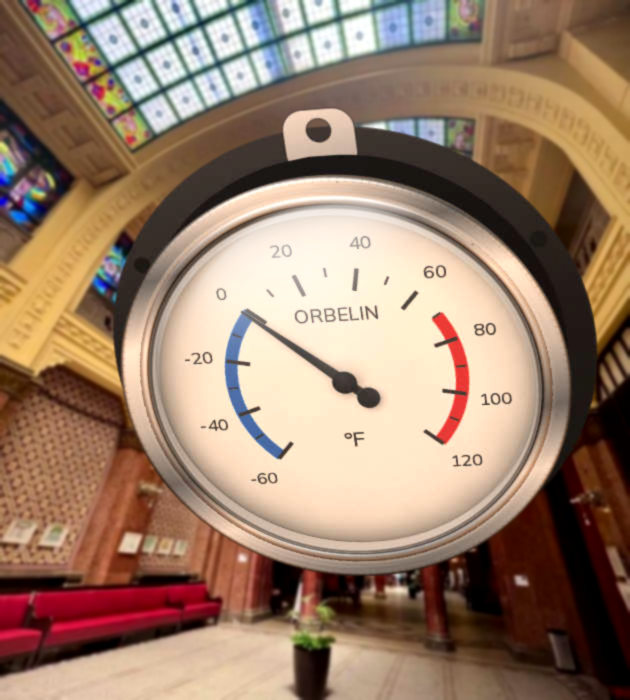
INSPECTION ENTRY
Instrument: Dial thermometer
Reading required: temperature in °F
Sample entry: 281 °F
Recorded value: 0 °F
